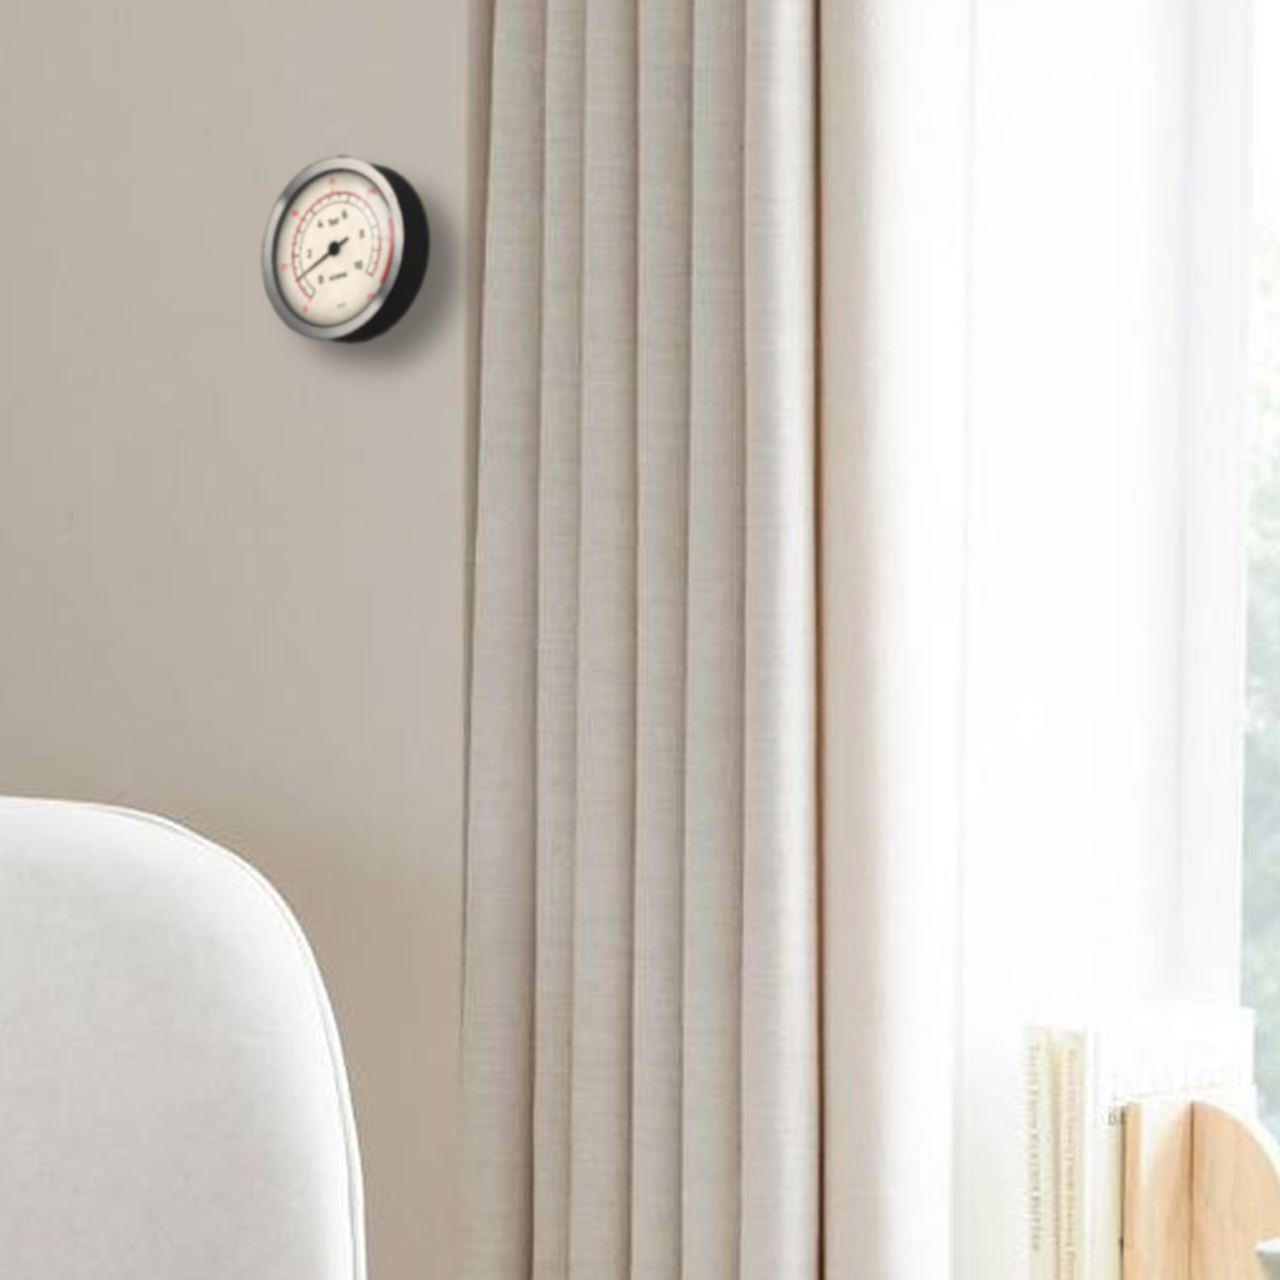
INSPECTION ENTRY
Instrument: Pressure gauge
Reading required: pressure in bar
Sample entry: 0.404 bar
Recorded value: 1 bar
